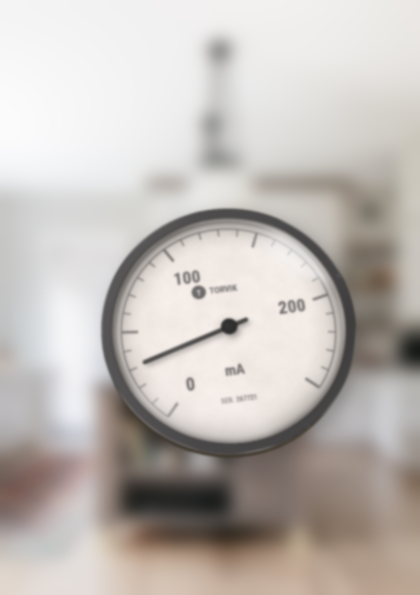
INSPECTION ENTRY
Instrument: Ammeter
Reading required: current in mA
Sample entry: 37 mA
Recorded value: 30 mA
